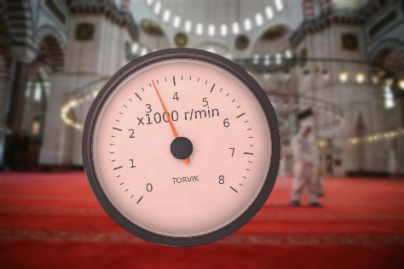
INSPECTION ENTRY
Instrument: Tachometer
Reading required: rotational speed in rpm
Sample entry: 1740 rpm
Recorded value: 3500 rpm
